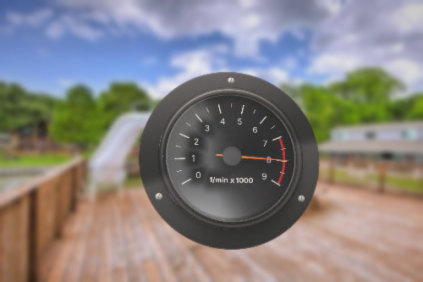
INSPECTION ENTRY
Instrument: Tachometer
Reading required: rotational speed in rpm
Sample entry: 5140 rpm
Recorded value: 8000 rpm
